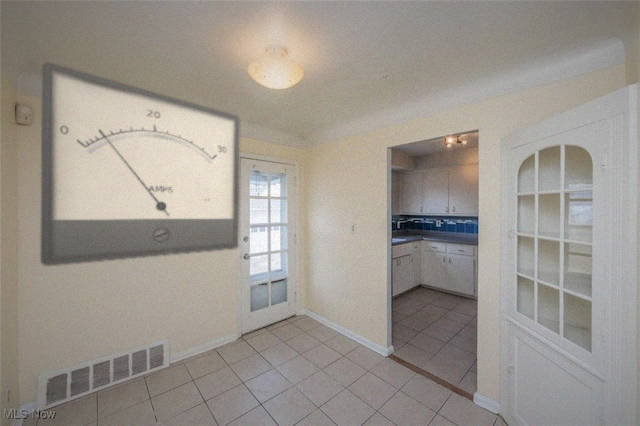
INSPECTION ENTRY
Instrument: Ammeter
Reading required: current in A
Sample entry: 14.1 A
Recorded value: 10 A
